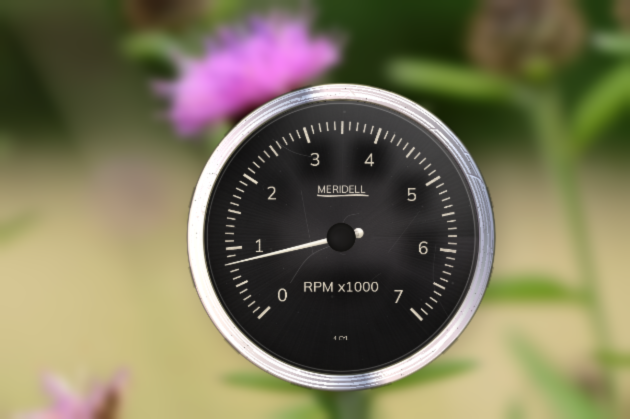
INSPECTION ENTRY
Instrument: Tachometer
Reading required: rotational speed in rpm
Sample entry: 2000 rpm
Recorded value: 800 rpm
